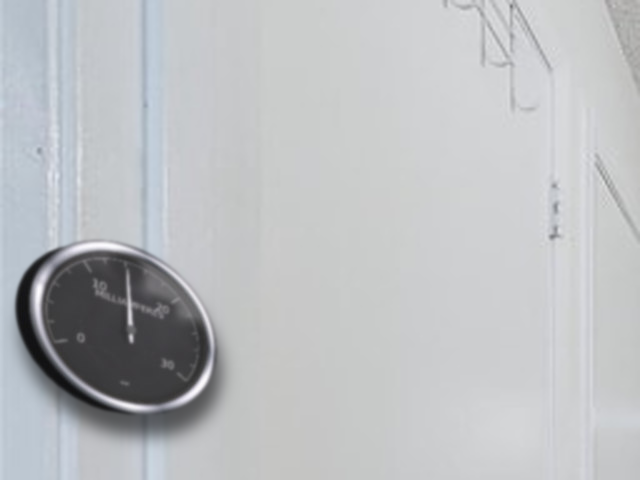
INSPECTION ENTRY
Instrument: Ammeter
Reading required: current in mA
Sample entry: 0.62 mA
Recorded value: 14 mA
